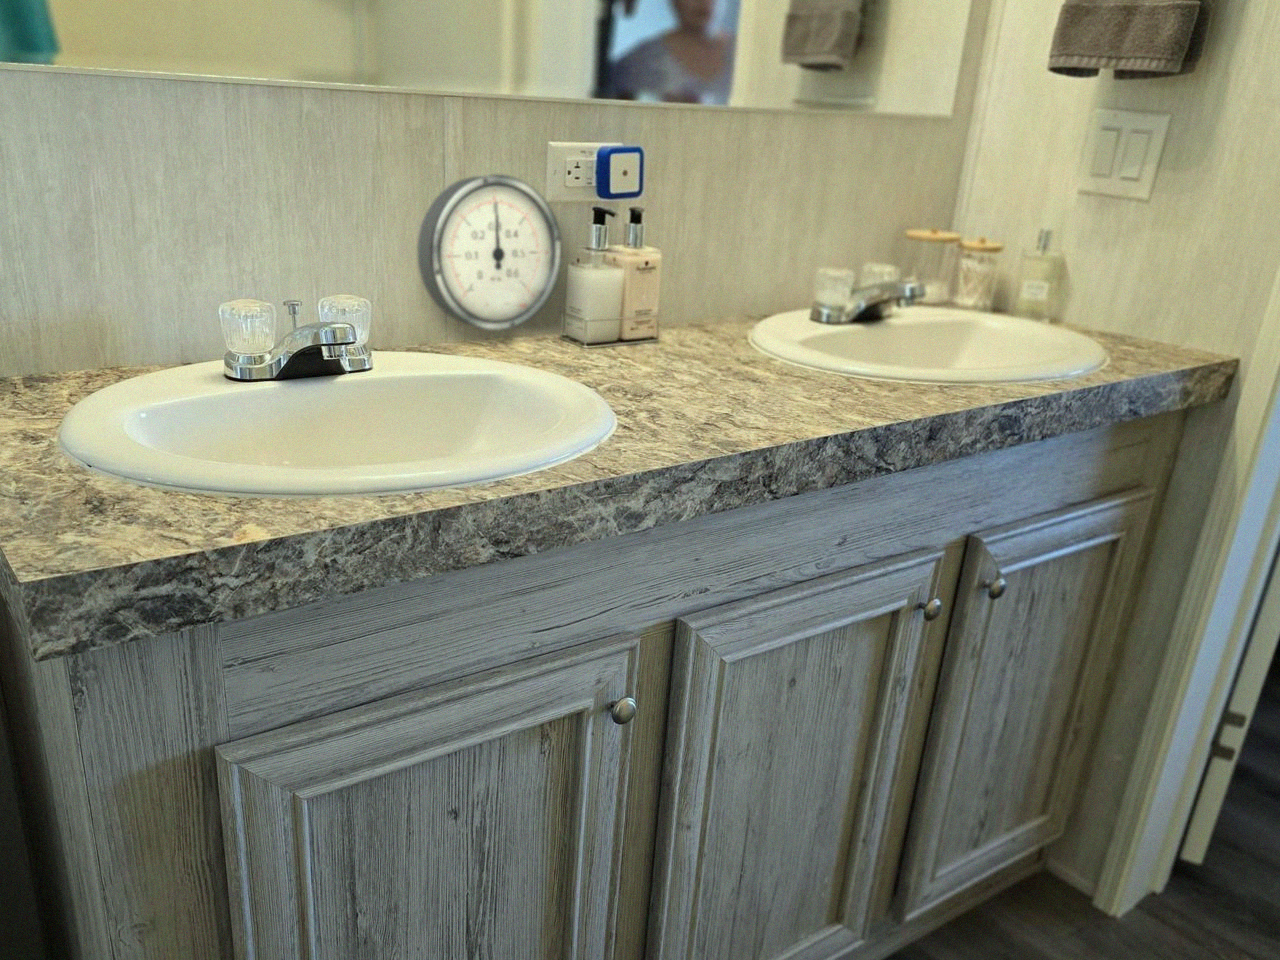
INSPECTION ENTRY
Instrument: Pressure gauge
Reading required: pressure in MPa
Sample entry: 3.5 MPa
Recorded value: 0.3 MPa
